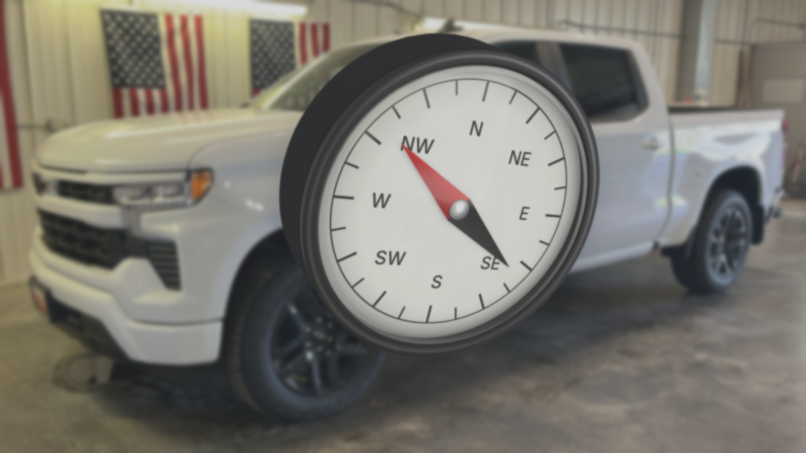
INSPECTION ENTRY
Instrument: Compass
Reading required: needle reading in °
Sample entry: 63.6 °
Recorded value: 307.5 °
